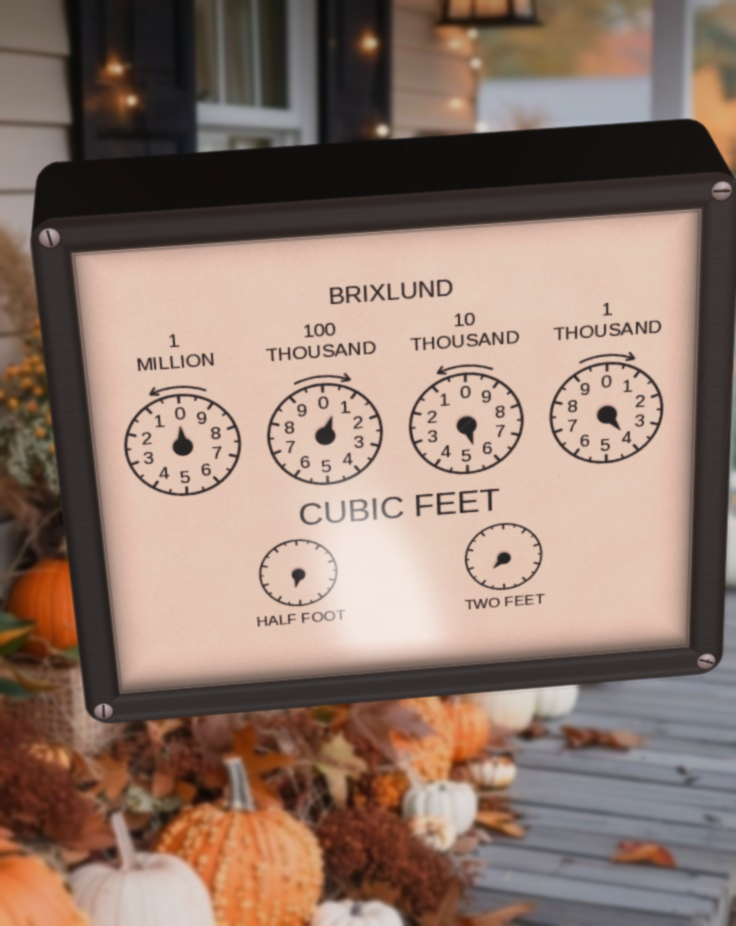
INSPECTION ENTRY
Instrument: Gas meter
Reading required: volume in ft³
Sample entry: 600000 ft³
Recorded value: 5400 ft³
